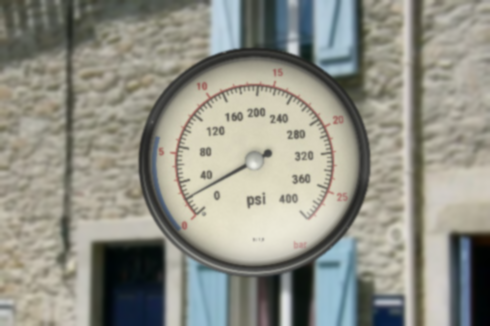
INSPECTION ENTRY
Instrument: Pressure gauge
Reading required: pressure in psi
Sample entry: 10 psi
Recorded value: 20 psi
